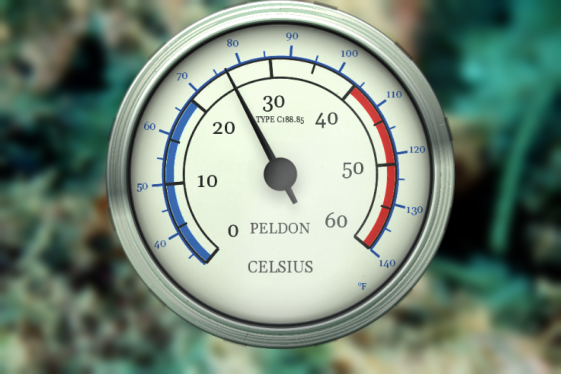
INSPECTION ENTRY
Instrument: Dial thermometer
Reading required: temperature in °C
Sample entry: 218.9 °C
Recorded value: 25 °C
